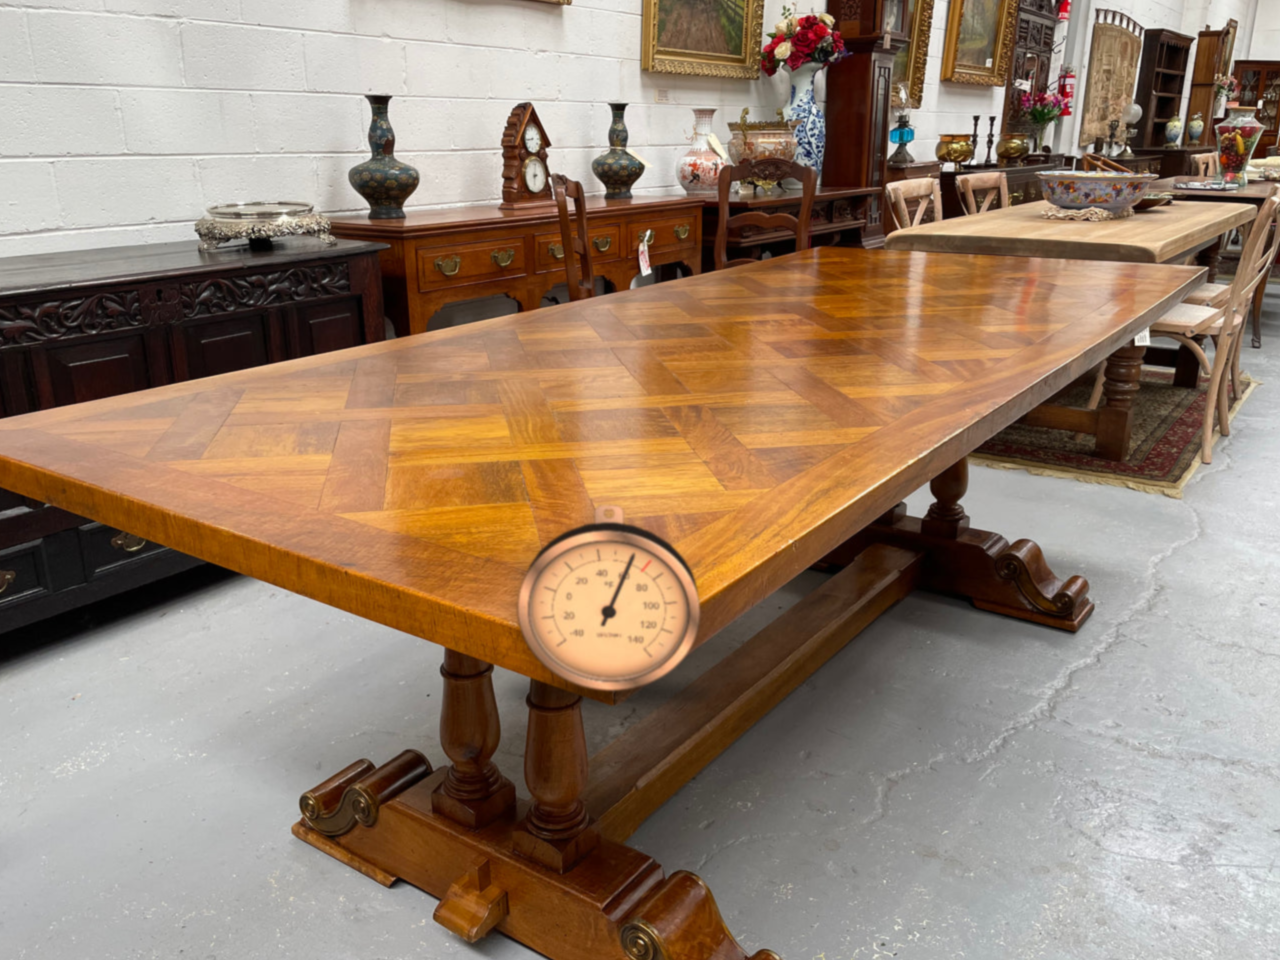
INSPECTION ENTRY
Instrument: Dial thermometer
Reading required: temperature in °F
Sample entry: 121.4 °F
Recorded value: 60 °F
